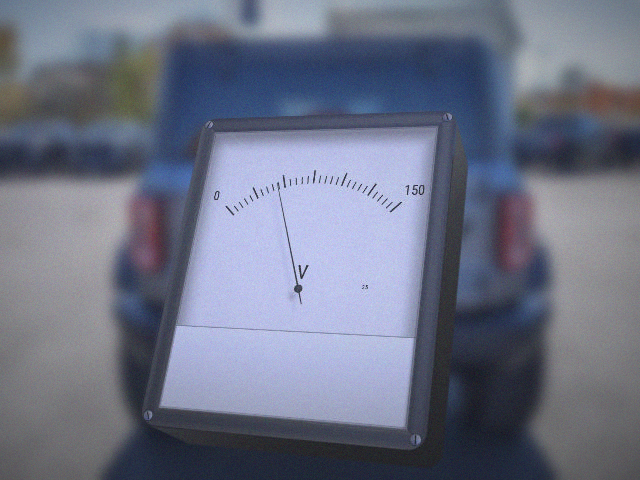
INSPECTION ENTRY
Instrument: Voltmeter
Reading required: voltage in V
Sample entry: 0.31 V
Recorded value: 45 V
